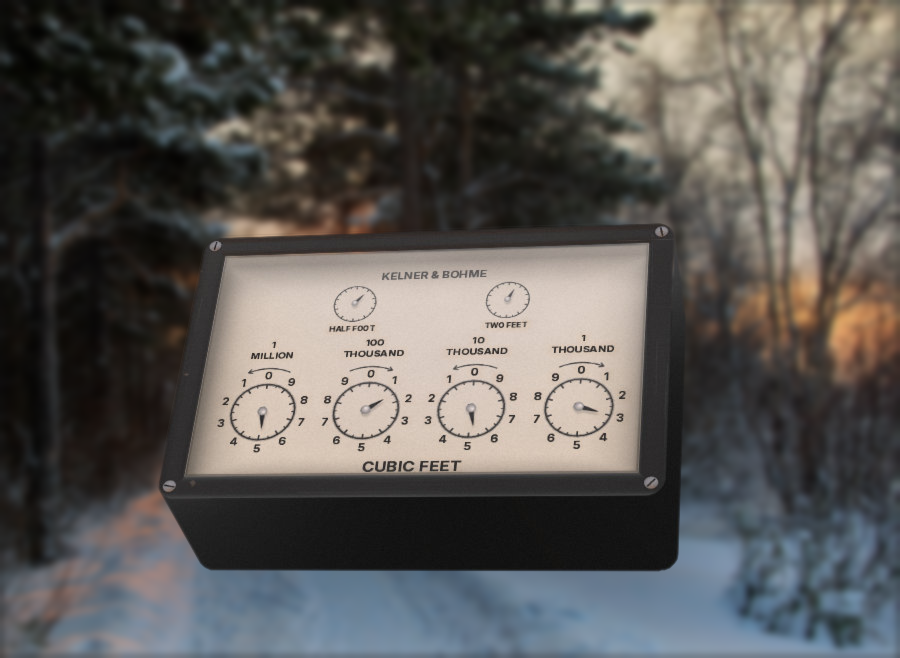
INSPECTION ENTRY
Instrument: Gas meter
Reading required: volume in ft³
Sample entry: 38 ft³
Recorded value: 515300 ft³
